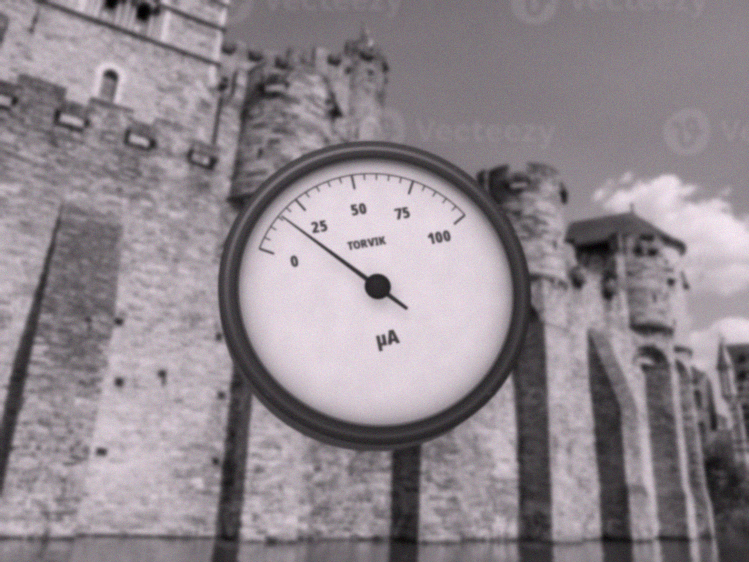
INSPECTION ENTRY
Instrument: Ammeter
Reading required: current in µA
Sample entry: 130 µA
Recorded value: 15 µA
